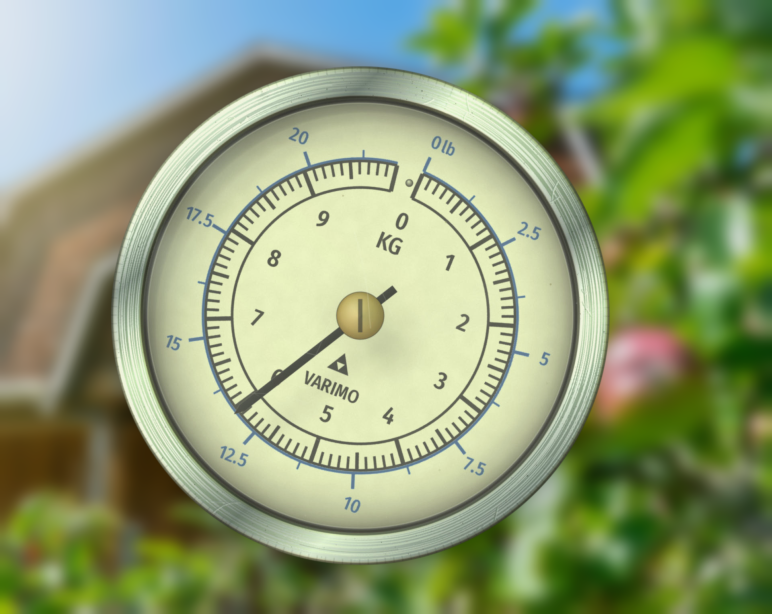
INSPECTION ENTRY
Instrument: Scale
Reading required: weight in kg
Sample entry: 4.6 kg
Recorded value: 5.95 kg
